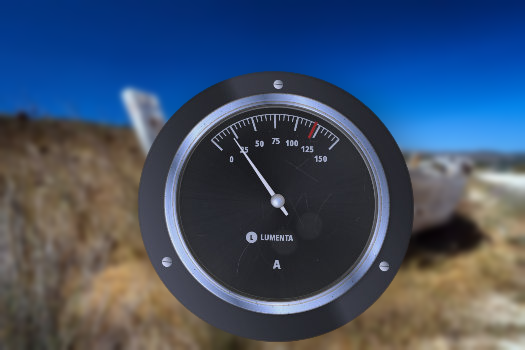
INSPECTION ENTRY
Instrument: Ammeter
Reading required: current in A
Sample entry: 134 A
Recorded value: 20 A
